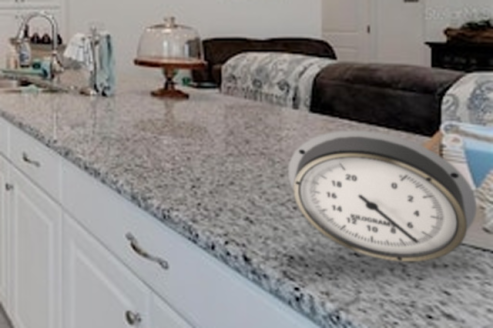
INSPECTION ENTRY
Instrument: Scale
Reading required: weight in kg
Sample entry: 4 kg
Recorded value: 7 kg
